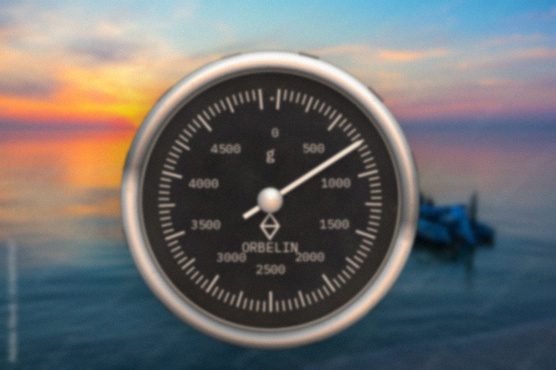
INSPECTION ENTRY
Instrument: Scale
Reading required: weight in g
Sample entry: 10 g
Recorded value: 750 g
